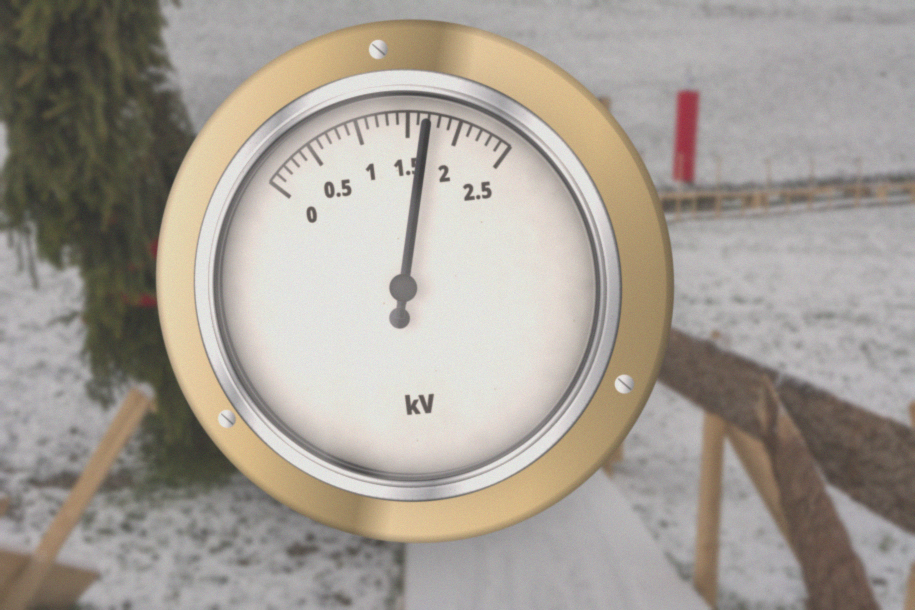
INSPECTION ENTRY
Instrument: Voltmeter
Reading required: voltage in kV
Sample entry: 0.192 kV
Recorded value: 1.7 kV
